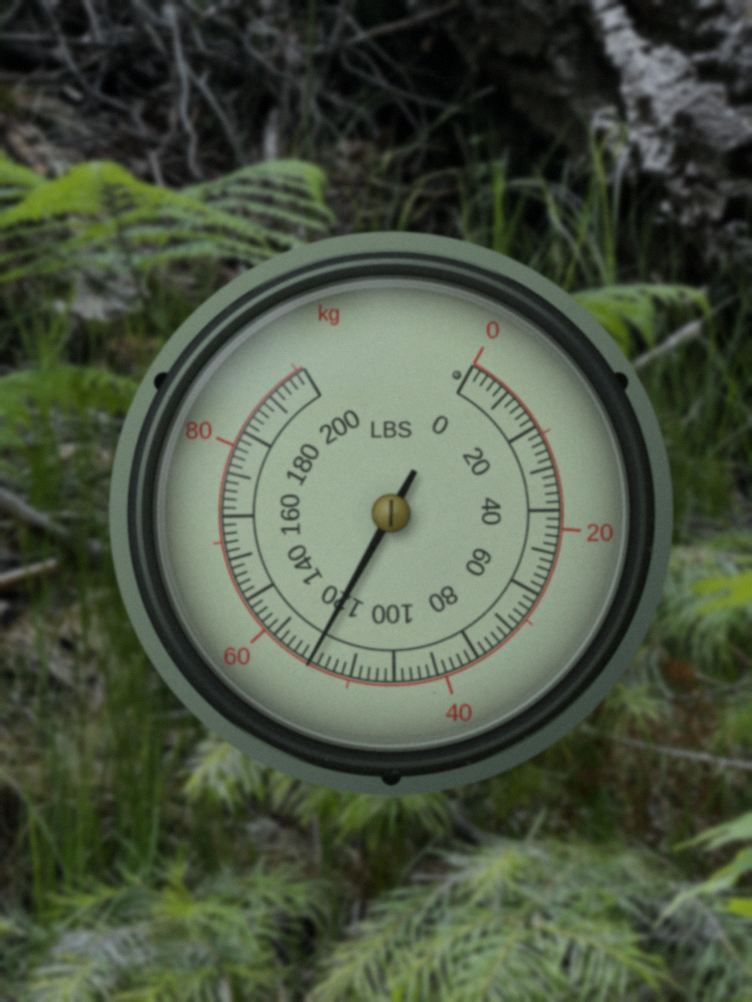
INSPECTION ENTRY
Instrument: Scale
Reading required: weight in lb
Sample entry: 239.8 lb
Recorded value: 120 lb
